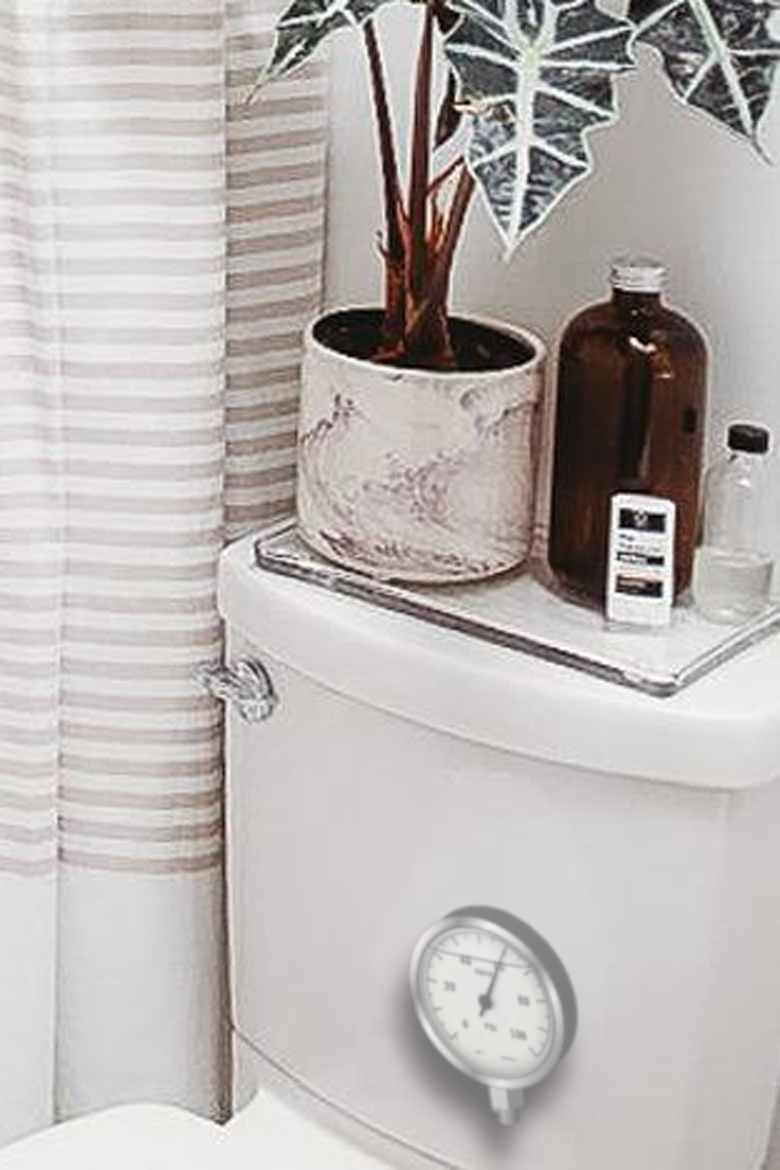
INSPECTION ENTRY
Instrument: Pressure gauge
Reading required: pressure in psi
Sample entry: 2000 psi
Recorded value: 60 psi
